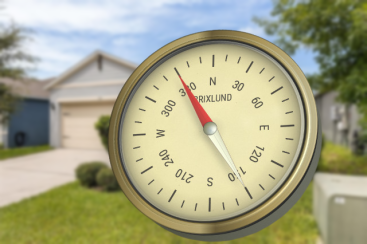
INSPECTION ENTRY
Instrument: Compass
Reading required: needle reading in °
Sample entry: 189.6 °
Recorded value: 330 °
